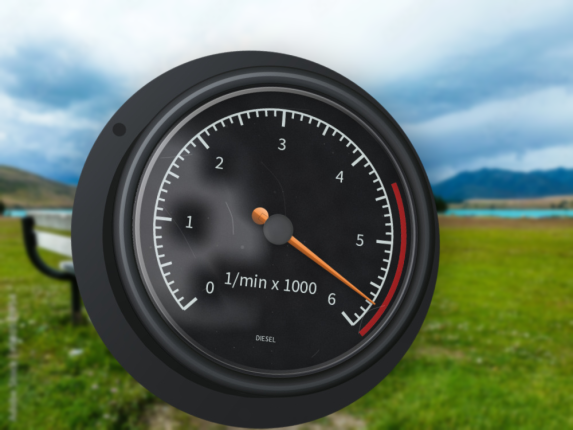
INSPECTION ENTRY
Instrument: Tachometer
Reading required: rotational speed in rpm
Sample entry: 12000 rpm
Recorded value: 5700 rpm
